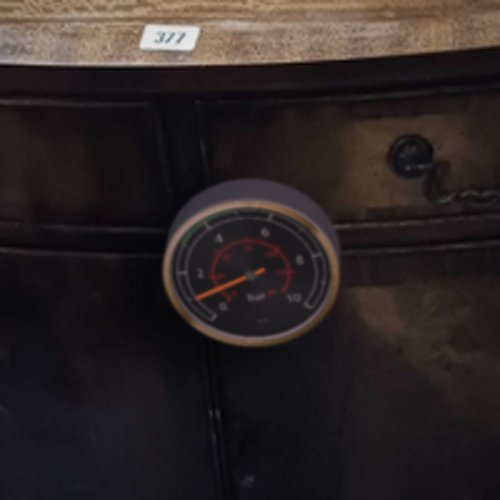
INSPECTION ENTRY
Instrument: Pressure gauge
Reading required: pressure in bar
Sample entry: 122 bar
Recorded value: 1 bar
